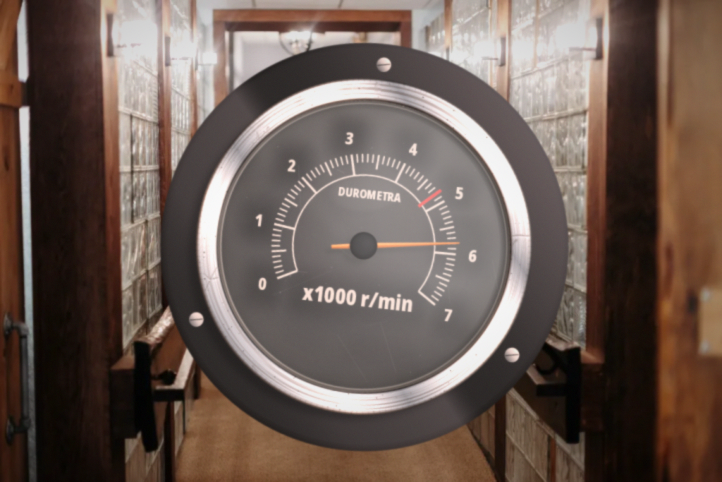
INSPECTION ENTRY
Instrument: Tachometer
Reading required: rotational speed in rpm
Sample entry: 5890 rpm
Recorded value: 5800 rpm
